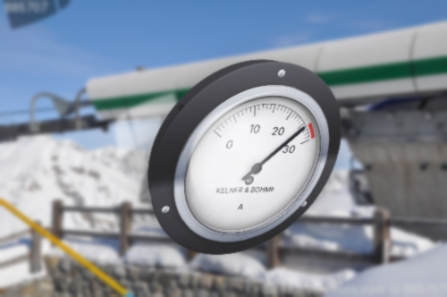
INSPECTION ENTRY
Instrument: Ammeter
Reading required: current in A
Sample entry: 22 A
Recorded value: 25 A
